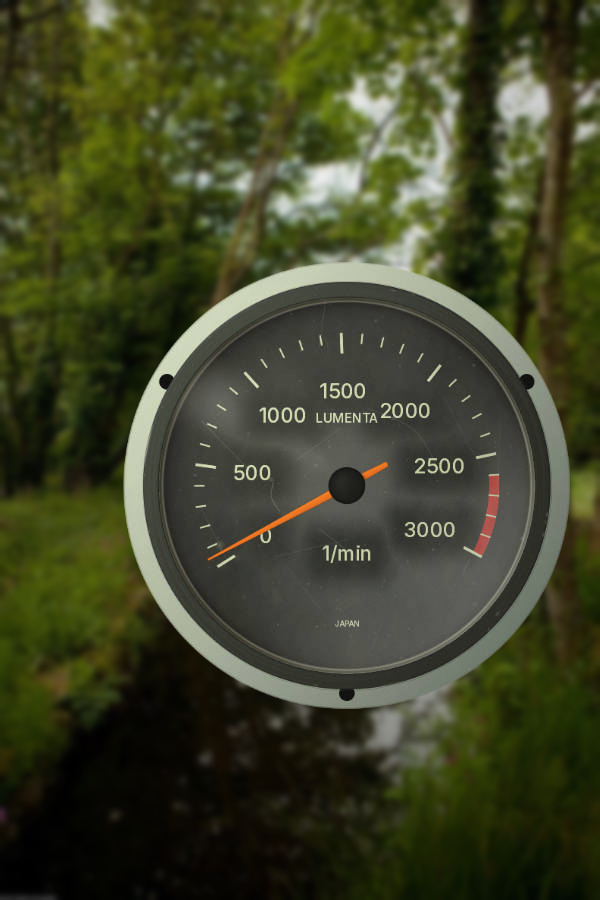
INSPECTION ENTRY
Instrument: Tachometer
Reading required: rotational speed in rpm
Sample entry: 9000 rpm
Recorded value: 50 rpm
